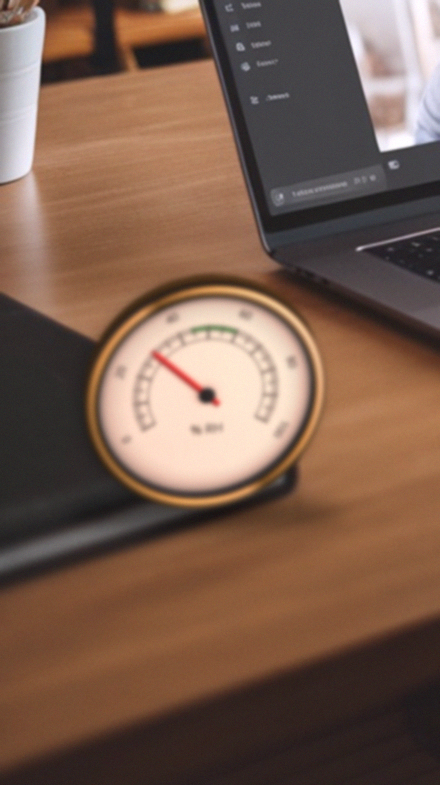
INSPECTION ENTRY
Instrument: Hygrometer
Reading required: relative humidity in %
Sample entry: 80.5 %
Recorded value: 30 %
